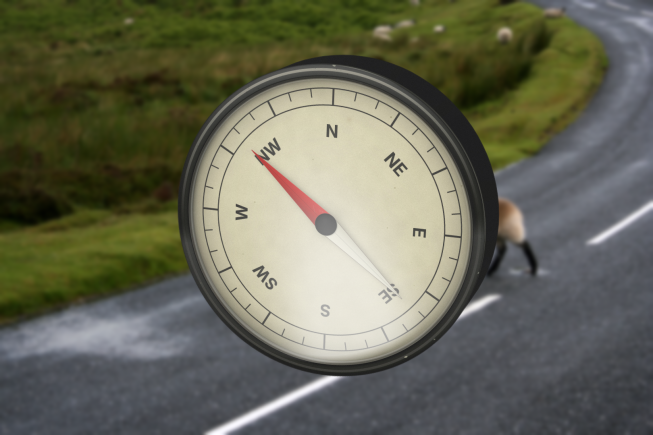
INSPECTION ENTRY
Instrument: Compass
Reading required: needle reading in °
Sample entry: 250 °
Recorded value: 310 °
